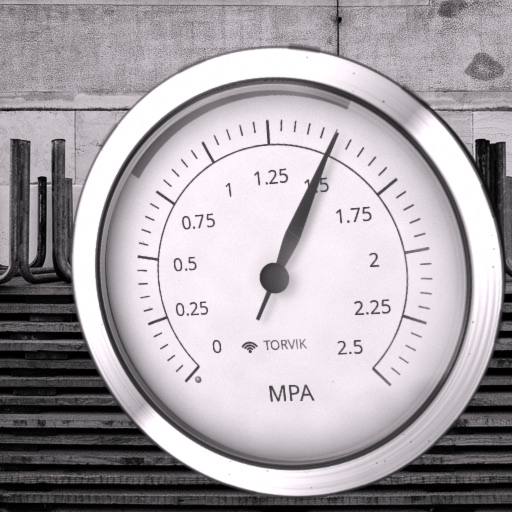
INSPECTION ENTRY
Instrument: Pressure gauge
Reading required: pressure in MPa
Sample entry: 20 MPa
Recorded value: 1.5 MPa
